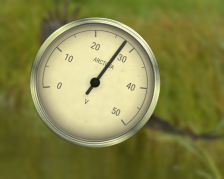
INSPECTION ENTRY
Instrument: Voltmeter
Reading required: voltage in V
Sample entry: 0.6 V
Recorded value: 27.5 V
